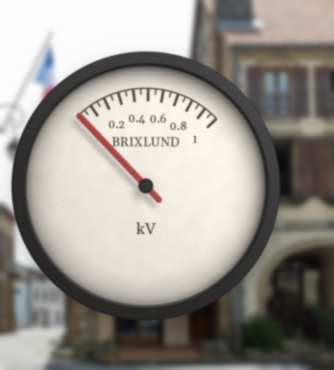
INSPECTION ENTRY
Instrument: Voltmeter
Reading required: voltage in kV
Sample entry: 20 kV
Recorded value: 0 kV
